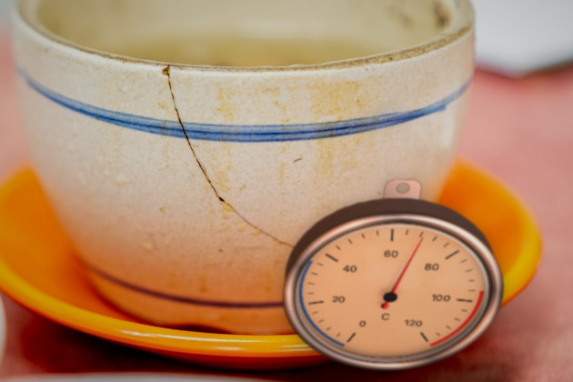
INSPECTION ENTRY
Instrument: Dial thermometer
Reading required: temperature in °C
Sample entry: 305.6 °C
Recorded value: 68 °C
